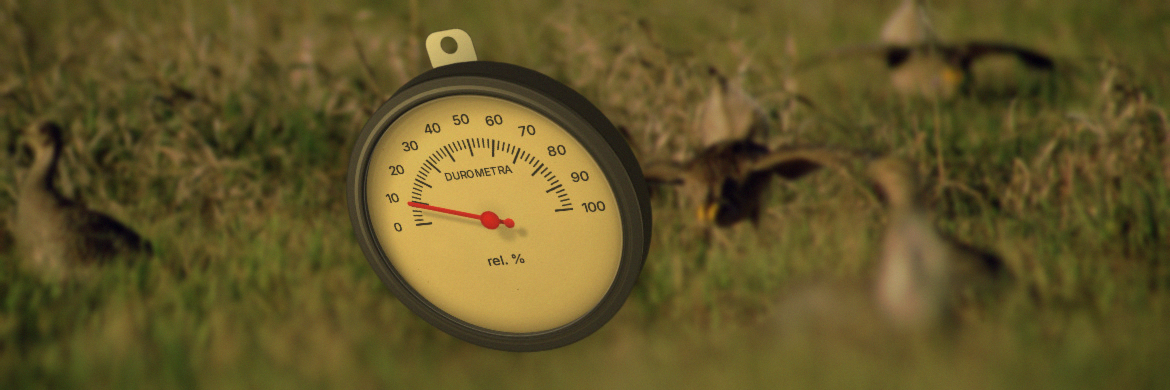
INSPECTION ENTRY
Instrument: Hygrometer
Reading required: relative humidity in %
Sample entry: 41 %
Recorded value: 10 %
